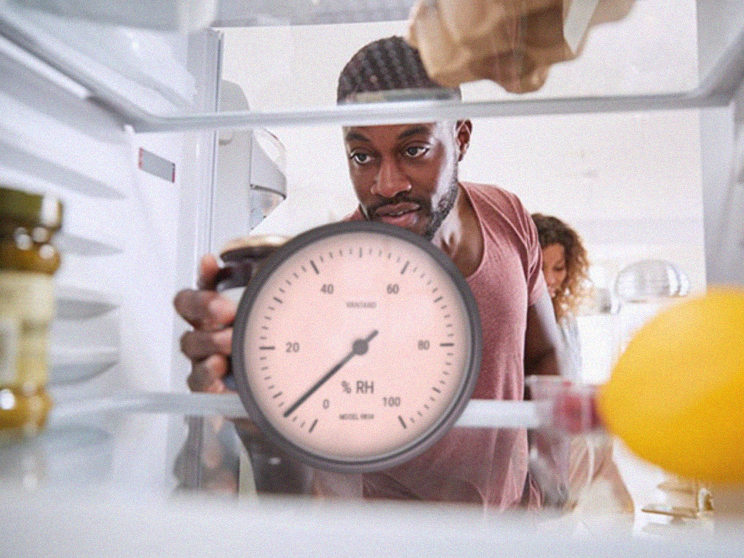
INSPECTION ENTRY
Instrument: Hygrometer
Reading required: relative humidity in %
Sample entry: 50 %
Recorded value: 6 %
